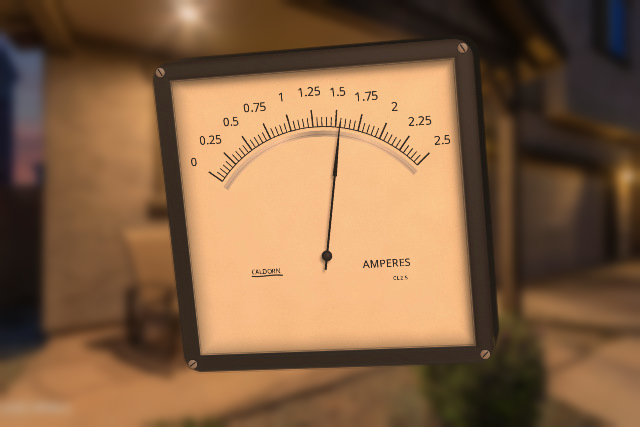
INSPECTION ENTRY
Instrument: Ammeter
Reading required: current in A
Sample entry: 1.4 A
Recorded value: 1.55 A
